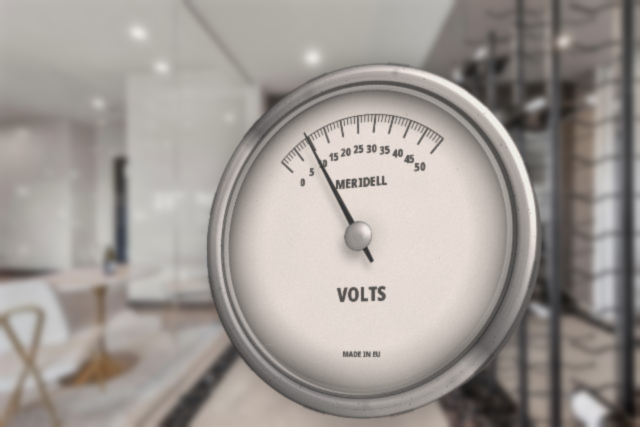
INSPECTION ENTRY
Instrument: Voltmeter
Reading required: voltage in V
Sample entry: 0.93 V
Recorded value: 10 V
